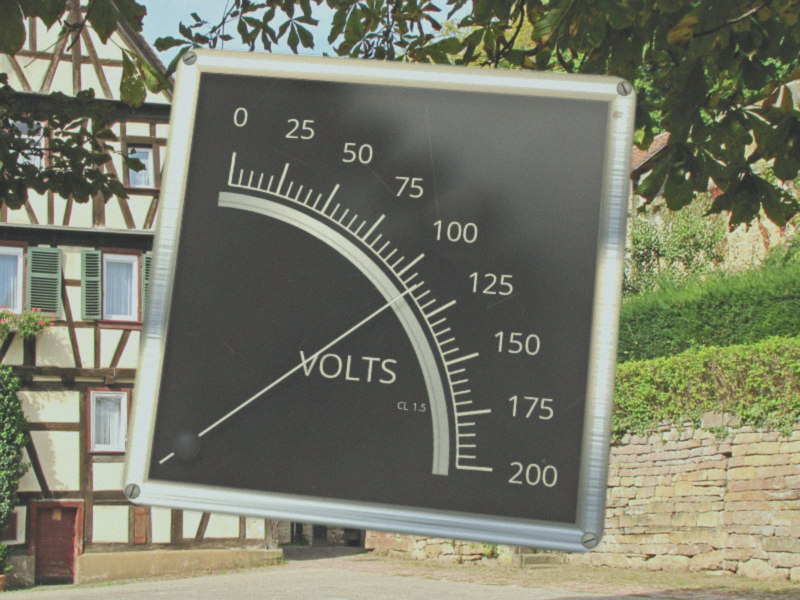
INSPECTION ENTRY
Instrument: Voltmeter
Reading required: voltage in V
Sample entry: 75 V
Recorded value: 110 V
